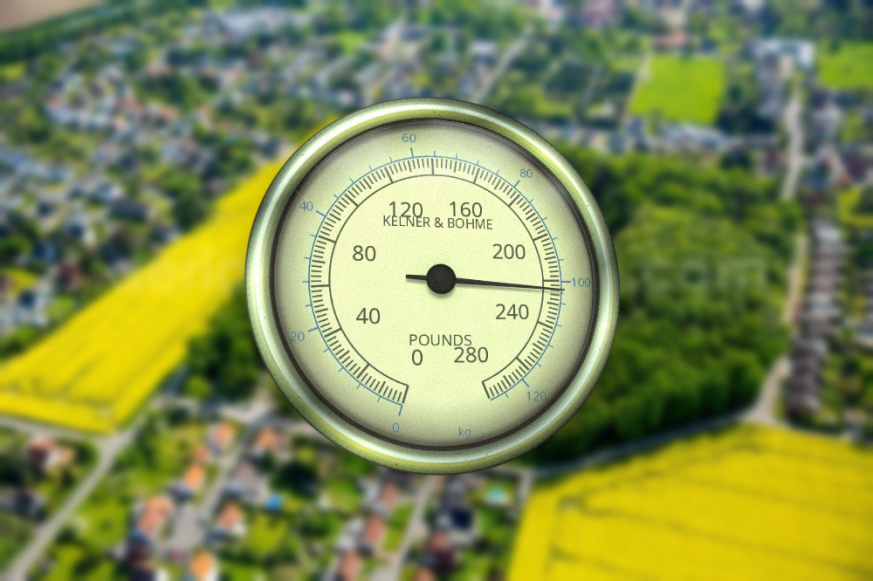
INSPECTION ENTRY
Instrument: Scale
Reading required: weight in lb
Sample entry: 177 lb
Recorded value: 224 lb
